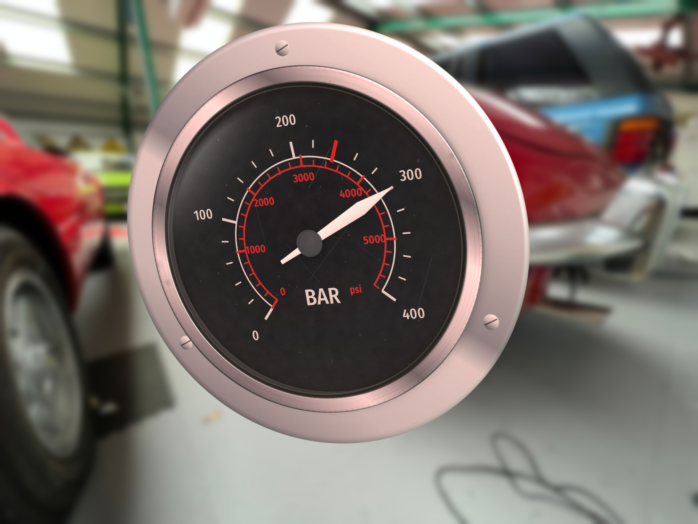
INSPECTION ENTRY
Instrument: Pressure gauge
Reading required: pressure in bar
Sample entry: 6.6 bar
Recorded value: 300 bar
